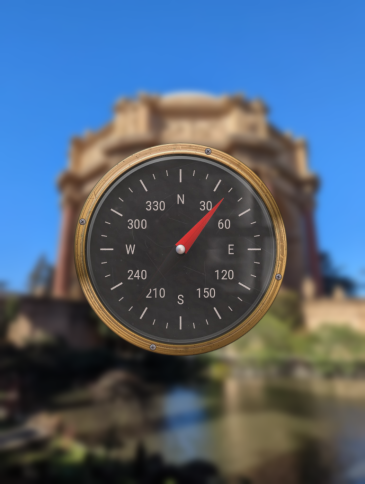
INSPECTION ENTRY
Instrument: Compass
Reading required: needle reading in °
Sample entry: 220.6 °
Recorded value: 40 °
